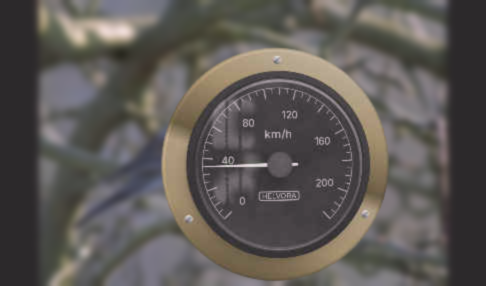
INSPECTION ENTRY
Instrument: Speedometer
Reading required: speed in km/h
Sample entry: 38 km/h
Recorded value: 35 km/h
